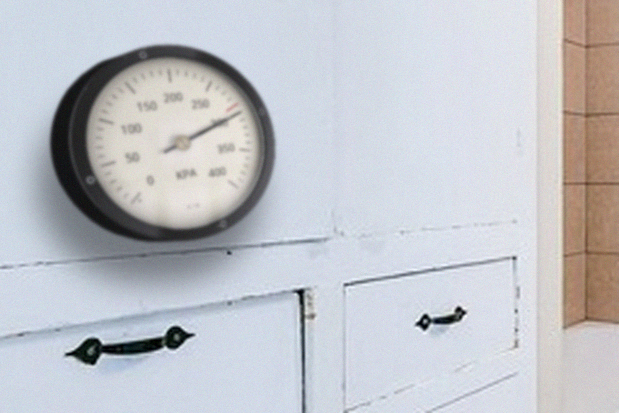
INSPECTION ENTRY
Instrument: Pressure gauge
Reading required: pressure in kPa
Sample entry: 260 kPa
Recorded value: 300 kPa
